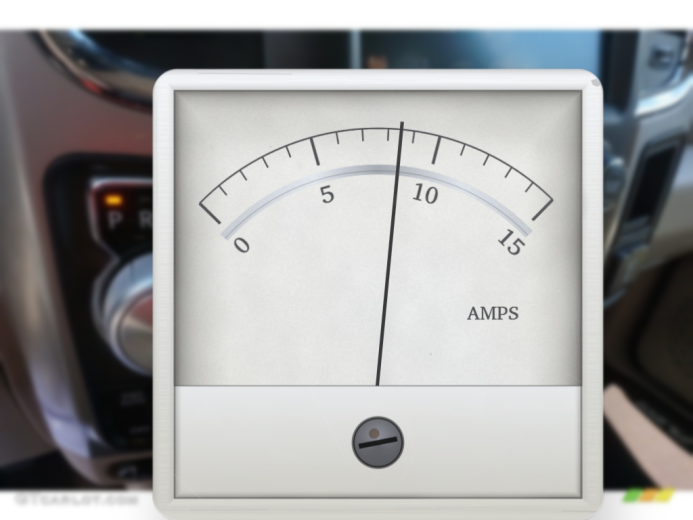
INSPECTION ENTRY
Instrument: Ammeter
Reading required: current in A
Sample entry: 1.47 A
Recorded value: 8.5 A
